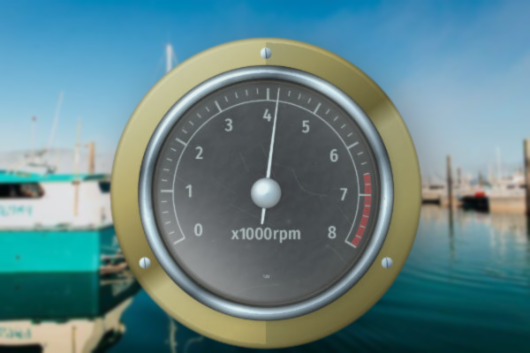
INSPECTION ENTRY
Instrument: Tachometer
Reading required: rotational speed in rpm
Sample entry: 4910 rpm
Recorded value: 4200 rpm
